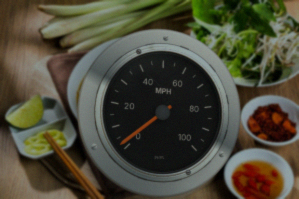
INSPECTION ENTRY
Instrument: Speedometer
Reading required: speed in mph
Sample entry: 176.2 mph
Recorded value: 2.5 mph
